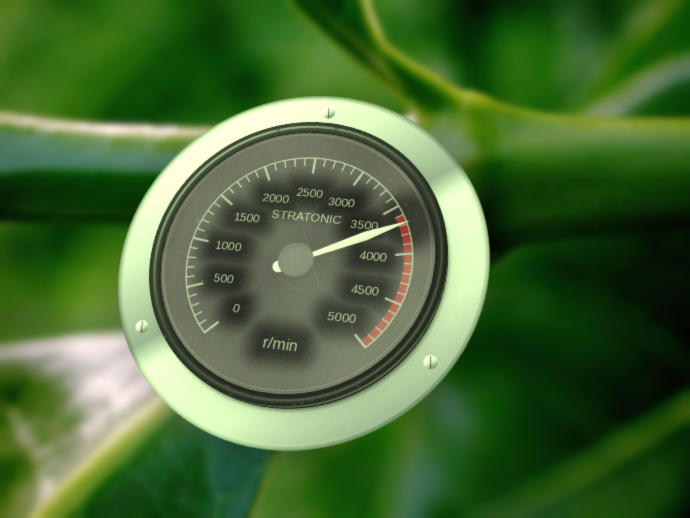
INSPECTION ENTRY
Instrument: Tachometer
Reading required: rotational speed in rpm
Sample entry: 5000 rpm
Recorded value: 3700 rpm
